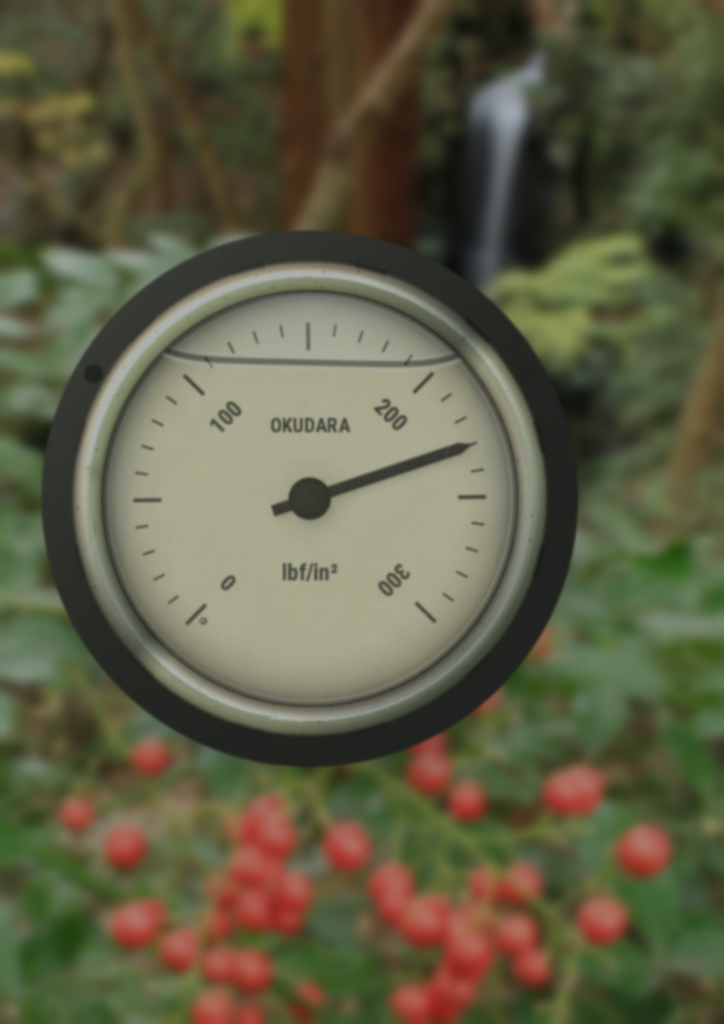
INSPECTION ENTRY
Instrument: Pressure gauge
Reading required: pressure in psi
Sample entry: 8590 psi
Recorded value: 230 psi
